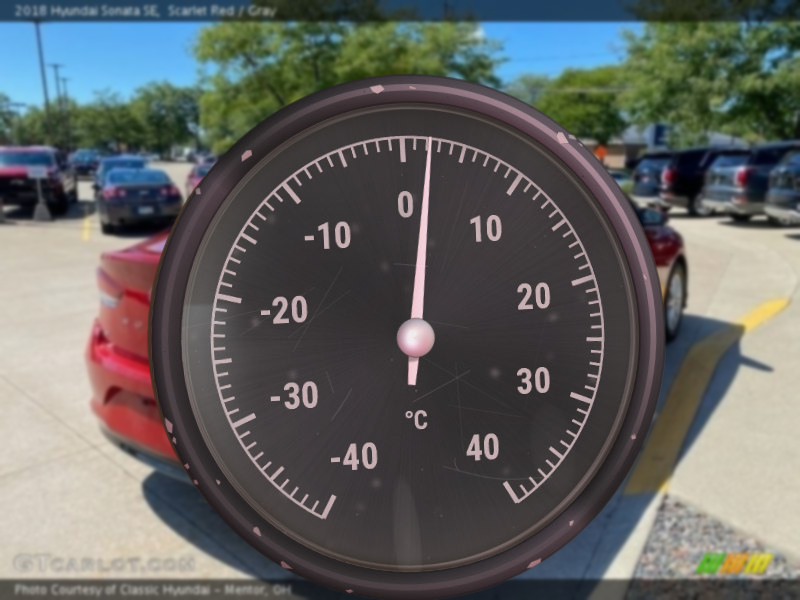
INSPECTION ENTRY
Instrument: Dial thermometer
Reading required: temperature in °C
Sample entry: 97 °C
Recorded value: 2 °C
